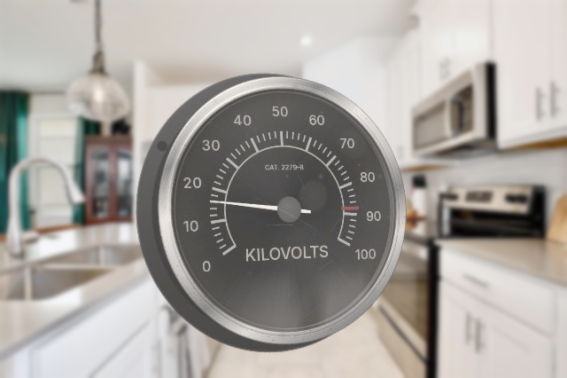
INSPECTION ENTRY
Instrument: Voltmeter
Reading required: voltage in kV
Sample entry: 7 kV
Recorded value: 16 kV
